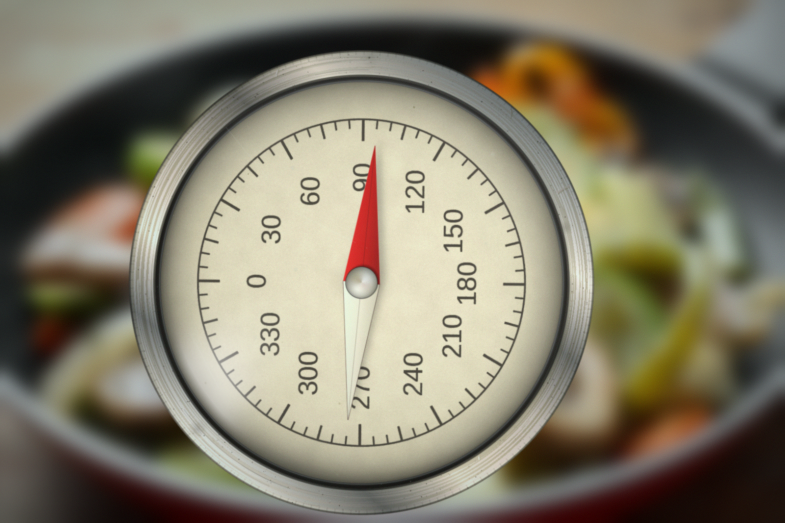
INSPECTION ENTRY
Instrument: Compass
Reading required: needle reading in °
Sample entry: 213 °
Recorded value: 95 °
